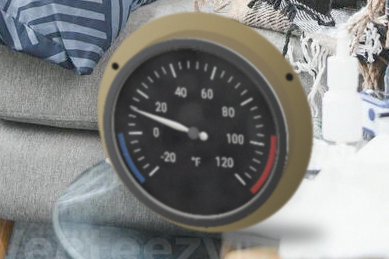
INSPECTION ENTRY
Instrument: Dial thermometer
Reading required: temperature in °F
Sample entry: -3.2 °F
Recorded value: 12 °F
